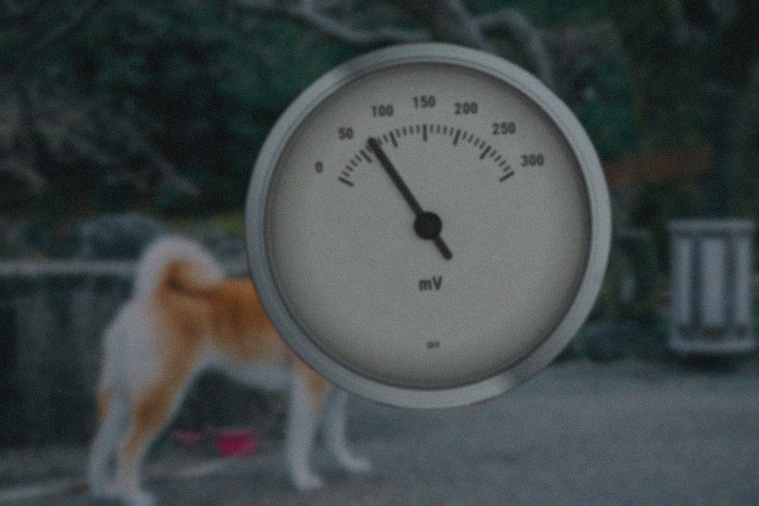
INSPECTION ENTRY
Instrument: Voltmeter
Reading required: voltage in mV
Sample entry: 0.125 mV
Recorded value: 70 mV
